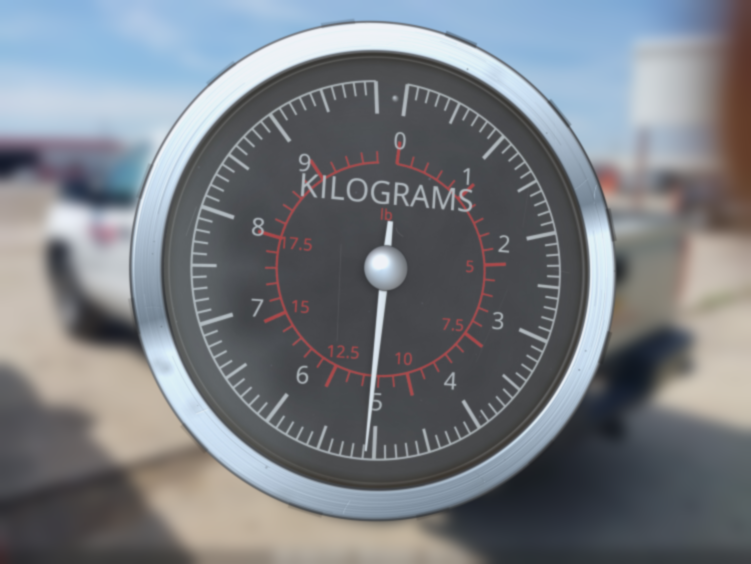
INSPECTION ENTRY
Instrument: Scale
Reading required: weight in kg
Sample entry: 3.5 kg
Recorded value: 5.1 kg
